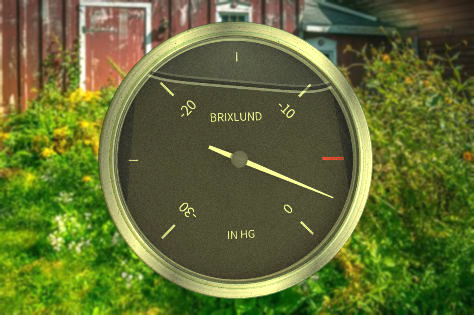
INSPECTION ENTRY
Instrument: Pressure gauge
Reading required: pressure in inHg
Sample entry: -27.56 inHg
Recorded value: -2.5 inHg
